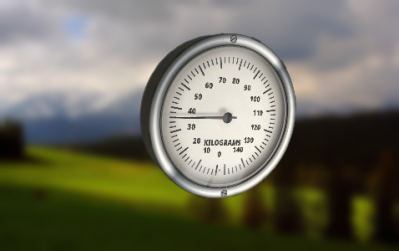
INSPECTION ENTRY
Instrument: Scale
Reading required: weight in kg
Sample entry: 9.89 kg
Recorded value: 36 kg
